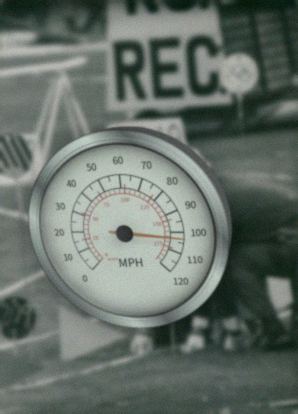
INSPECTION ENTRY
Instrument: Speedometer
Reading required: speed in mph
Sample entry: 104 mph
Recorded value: 102.5 mph
